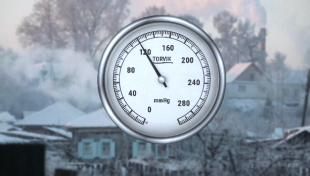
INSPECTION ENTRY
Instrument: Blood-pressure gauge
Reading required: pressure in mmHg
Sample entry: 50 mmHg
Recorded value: 120 mmHg
